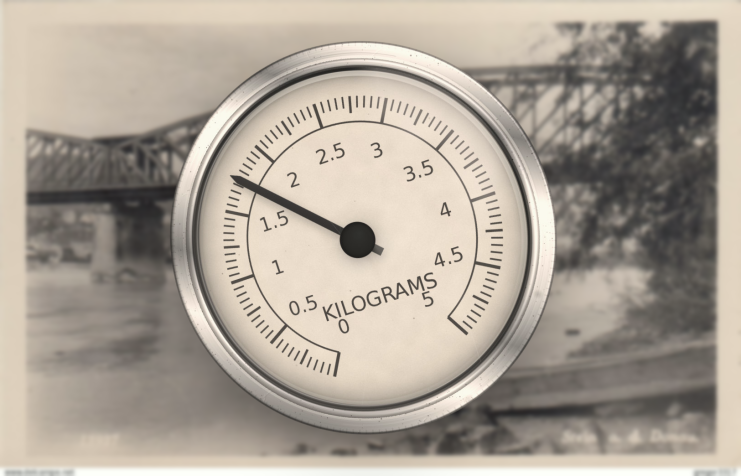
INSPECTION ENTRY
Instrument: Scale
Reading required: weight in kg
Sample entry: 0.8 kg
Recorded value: 1.75 kg
